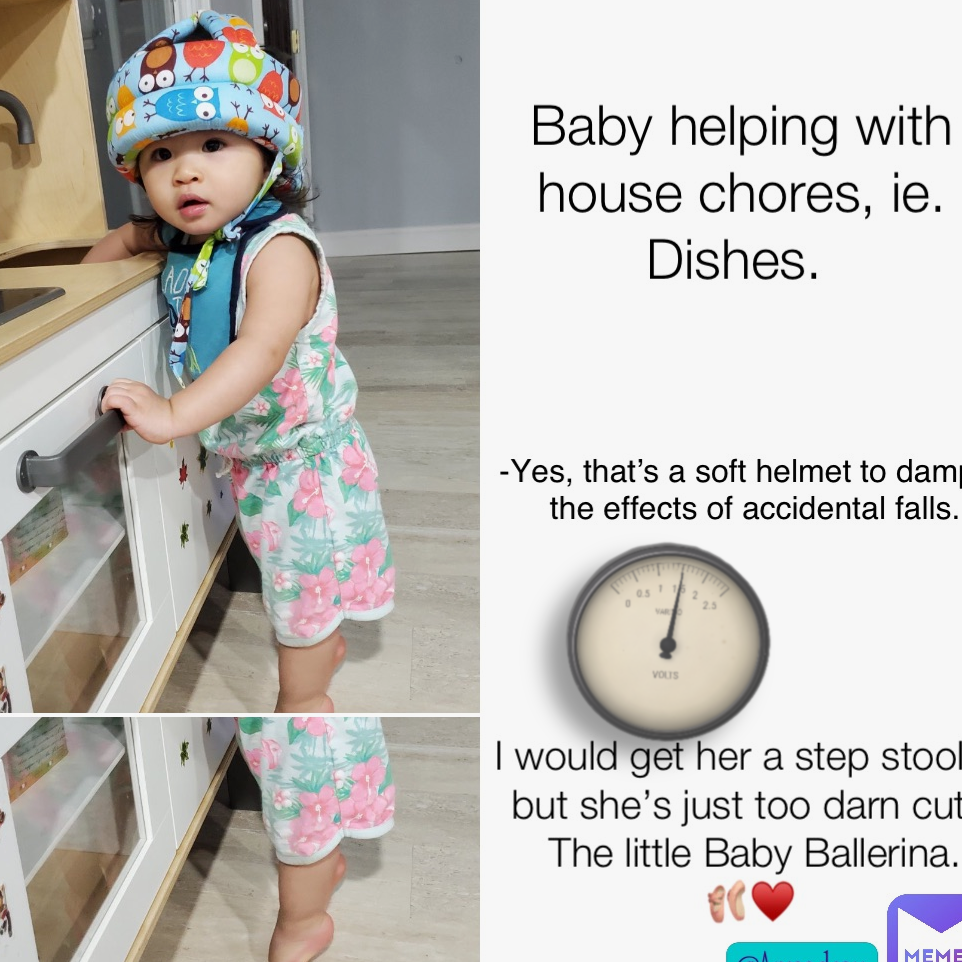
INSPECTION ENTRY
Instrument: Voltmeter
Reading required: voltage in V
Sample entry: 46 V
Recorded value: 1.5 V
